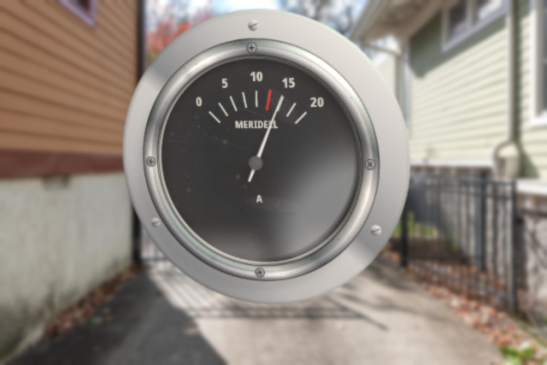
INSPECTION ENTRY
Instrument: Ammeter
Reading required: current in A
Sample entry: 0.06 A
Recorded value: 15 A
